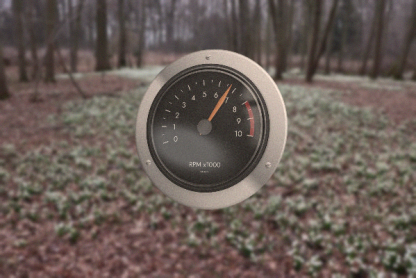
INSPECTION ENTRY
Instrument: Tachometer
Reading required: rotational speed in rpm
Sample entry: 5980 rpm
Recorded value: 6750 rpm
